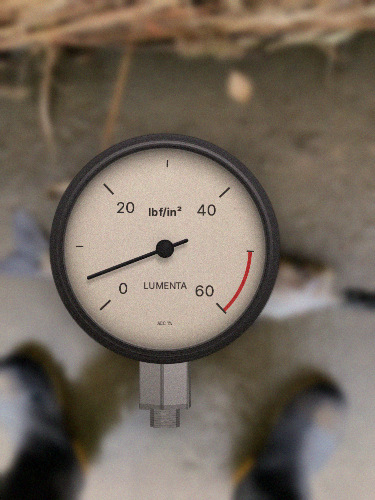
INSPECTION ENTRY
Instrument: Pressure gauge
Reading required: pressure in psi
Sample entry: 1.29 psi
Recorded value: 5 psi
